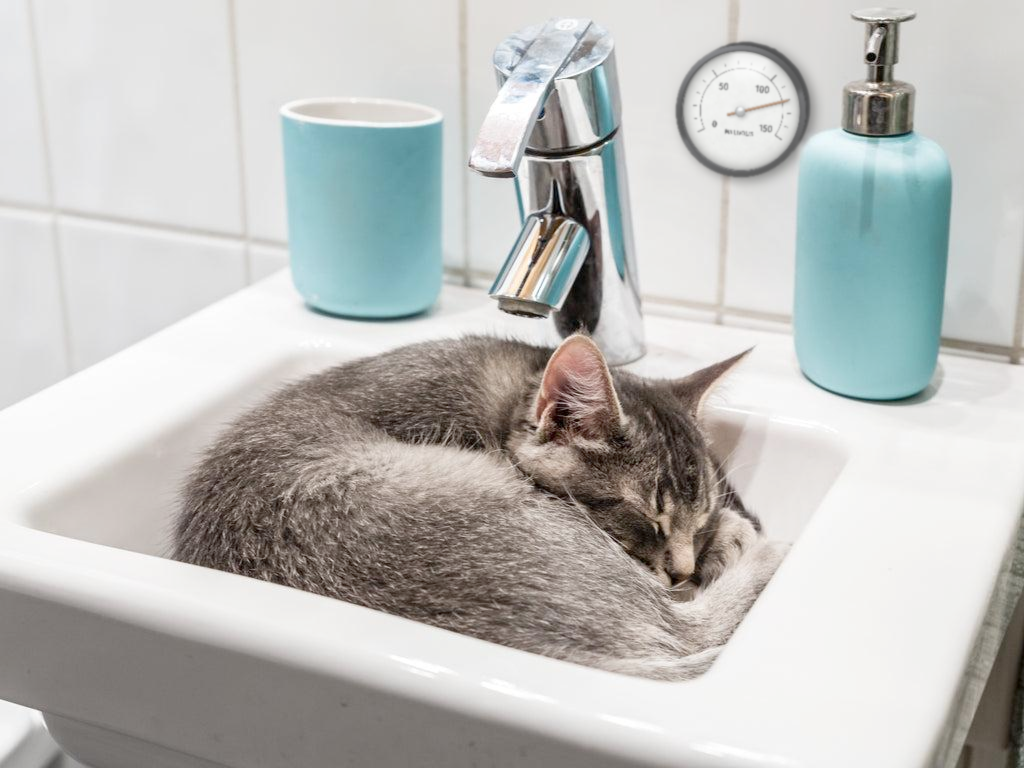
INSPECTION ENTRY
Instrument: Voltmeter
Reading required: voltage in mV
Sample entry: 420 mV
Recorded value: 120 mV
